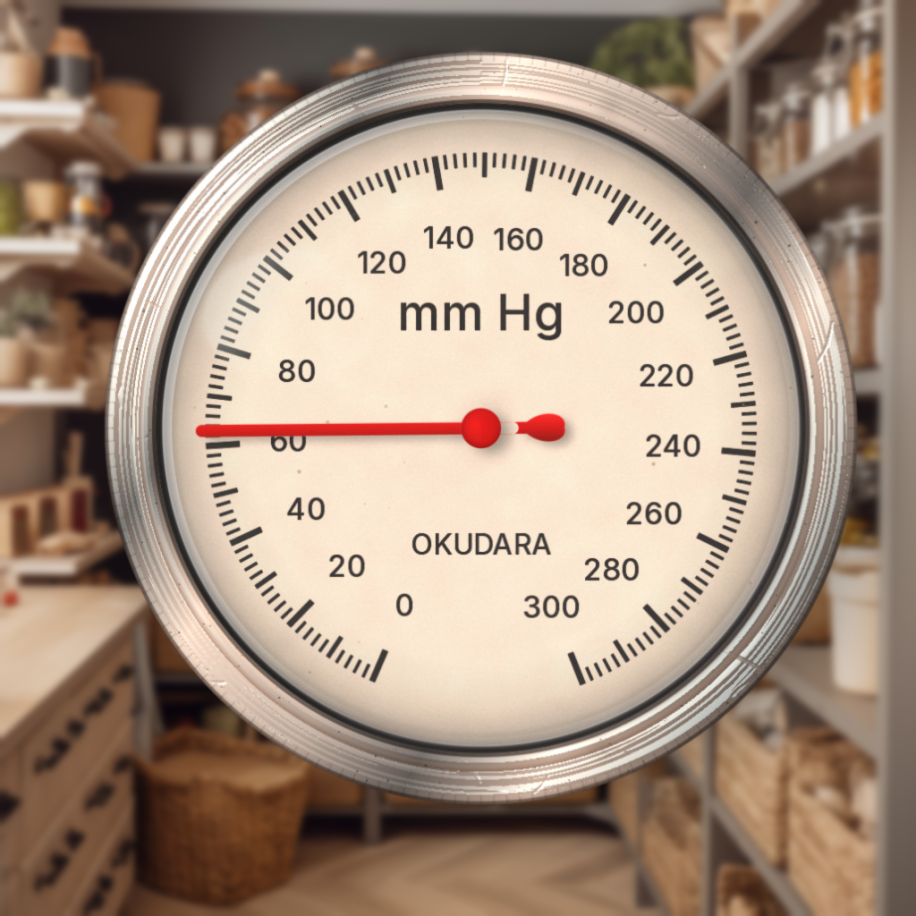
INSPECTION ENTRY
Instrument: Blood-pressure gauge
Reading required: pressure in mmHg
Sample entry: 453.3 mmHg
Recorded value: 63 mmHg
